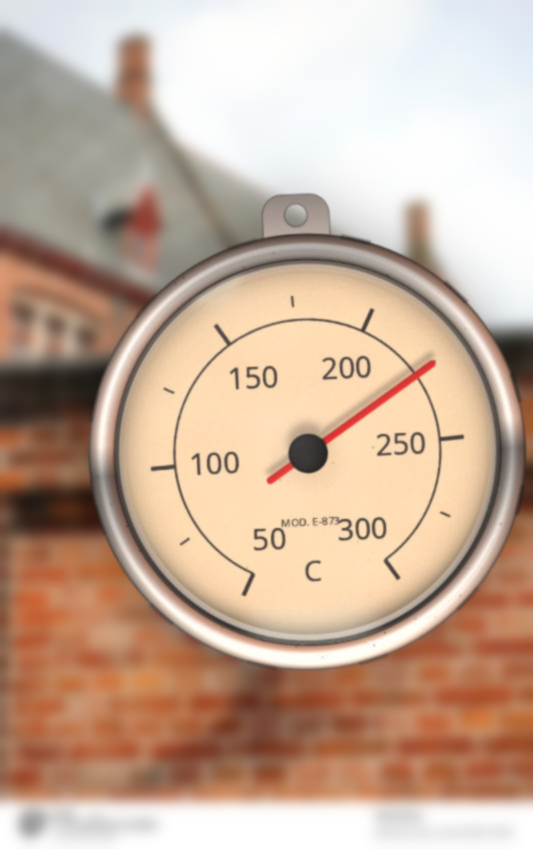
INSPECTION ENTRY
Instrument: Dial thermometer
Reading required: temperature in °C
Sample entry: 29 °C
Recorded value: 225 °C
